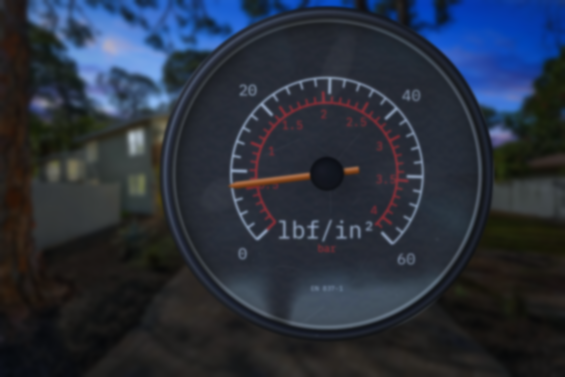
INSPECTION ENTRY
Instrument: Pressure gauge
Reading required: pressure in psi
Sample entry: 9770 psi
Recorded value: 8 psi
